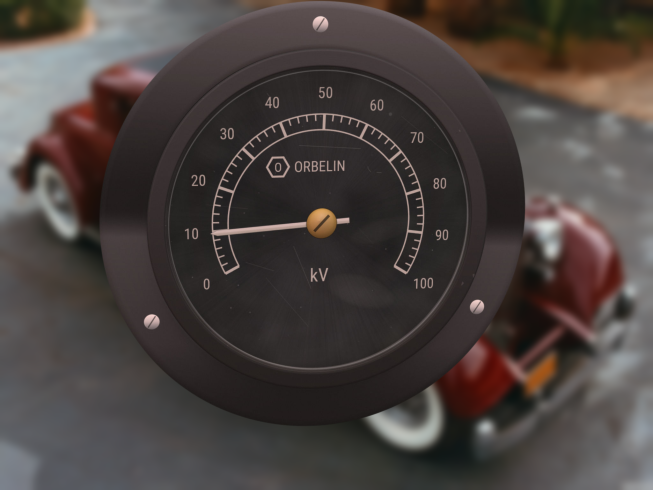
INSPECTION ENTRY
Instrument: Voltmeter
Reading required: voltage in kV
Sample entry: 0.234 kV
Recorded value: 10 kV
